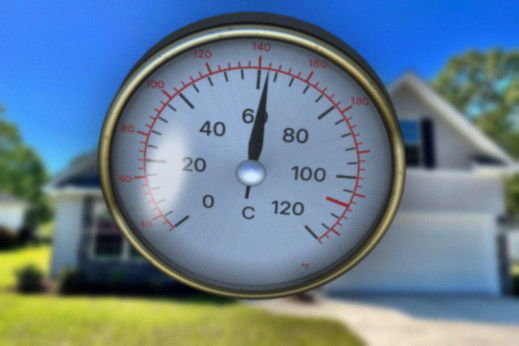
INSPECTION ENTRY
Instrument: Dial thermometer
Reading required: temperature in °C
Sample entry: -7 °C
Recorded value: 62 °C
